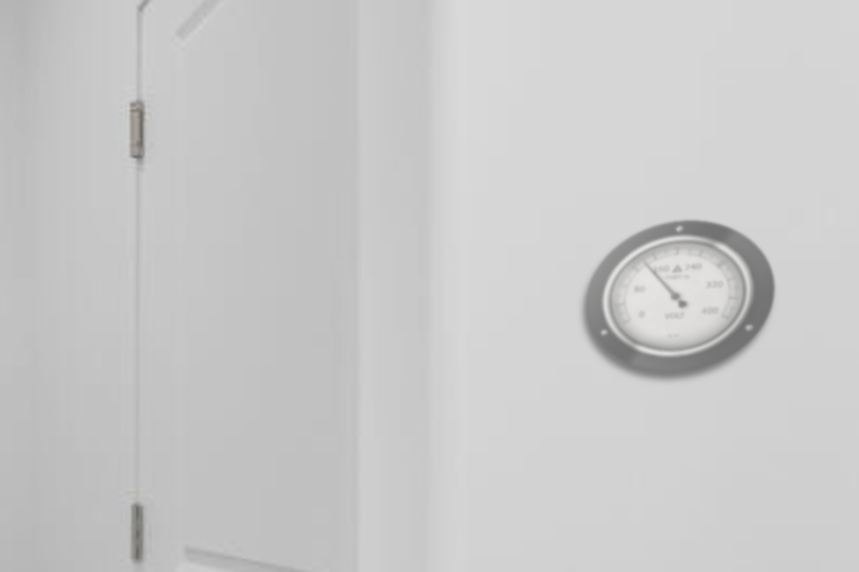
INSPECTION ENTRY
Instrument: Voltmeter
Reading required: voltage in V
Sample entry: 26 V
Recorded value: 140 V
